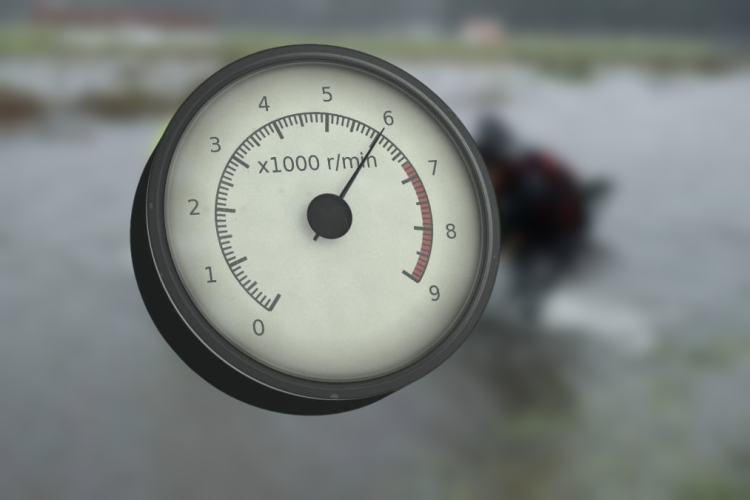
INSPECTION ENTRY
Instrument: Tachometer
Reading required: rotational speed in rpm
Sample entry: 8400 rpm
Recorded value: 6000 rpm
